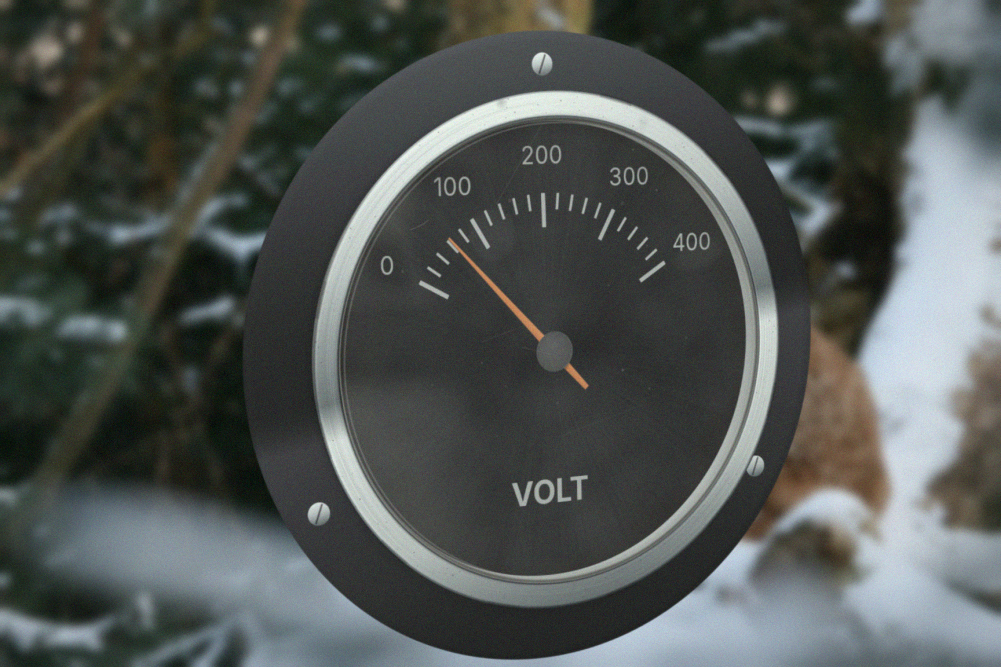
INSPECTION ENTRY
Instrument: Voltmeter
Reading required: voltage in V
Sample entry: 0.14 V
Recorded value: 60 V
